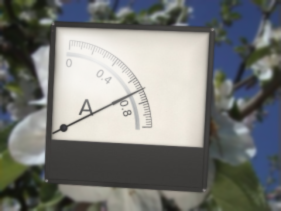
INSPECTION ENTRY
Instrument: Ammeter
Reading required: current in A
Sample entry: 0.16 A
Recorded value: 0.7 A
